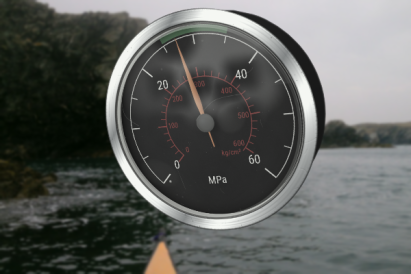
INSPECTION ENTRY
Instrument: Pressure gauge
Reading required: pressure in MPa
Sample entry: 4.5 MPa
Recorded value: 27.5 MPa
